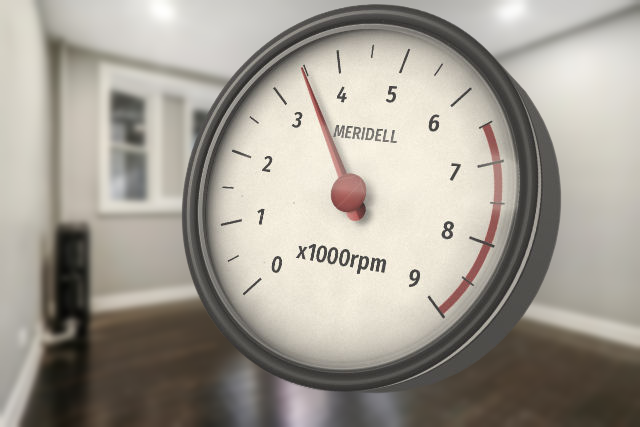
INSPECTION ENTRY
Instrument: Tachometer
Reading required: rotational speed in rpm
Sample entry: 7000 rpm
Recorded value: 3500 rpm
